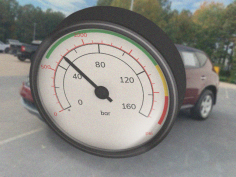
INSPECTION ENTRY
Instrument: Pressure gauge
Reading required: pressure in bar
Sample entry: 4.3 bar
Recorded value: 50 bar
